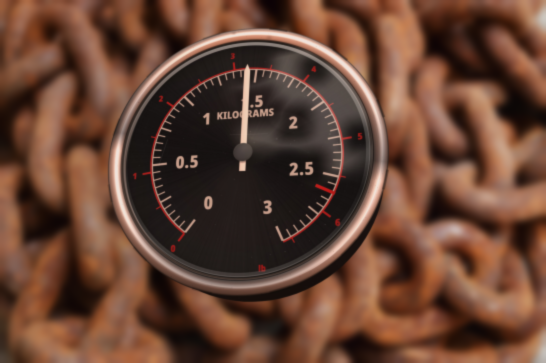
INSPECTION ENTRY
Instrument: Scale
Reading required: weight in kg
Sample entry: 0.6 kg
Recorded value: 1.45 kg
